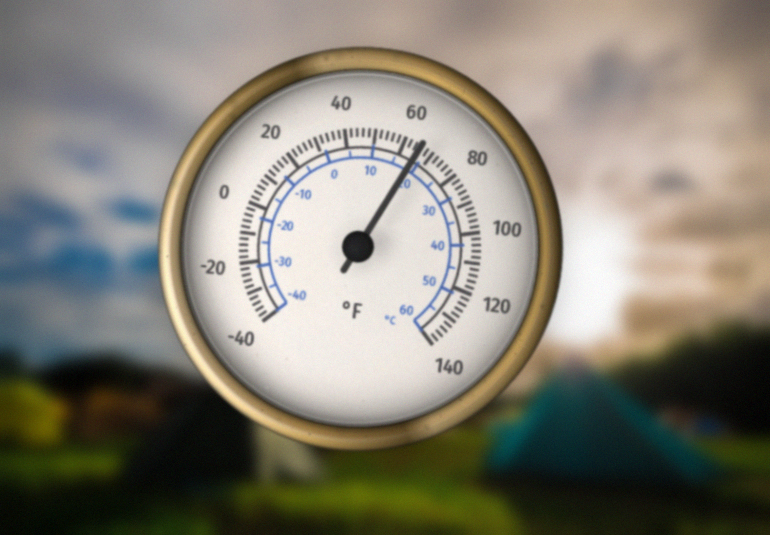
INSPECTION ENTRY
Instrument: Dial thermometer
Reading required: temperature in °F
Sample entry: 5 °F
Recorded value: 66 °F
